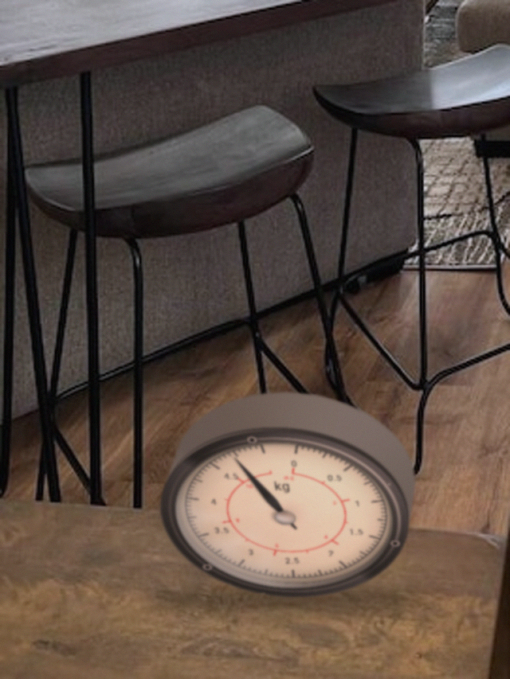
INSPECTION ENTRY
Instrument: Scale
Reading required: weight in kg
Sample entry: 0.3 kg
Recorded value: 4.75 kg
